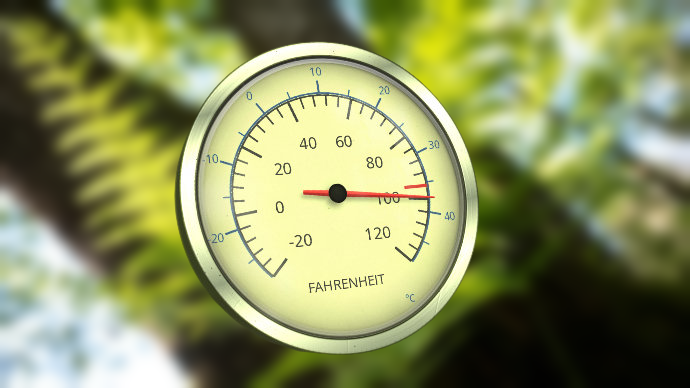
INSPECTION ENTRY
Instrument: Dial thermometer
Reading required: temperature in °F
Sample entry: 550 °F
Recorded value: 100 °F
